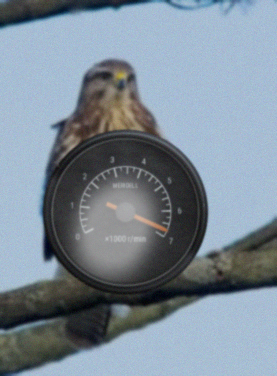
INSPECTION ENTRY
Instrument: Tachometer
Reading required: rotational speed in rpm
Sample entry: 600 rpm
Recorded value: 6750 rpm
